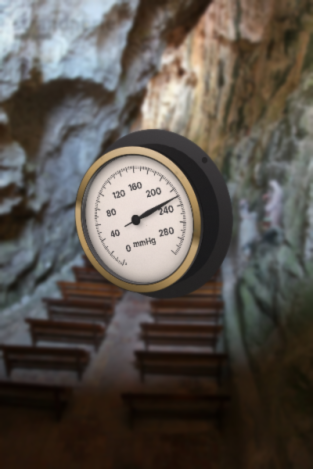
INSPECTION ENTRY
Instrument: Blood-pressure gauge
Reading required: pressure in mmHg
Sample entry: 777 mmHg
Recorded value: 230 mmHg
